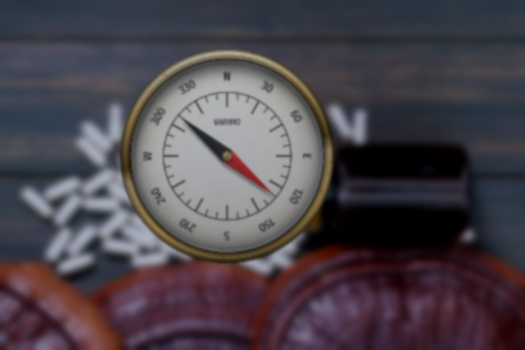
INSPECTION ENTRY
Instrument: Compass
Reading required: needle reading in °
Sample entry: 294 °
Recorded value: 130 °
